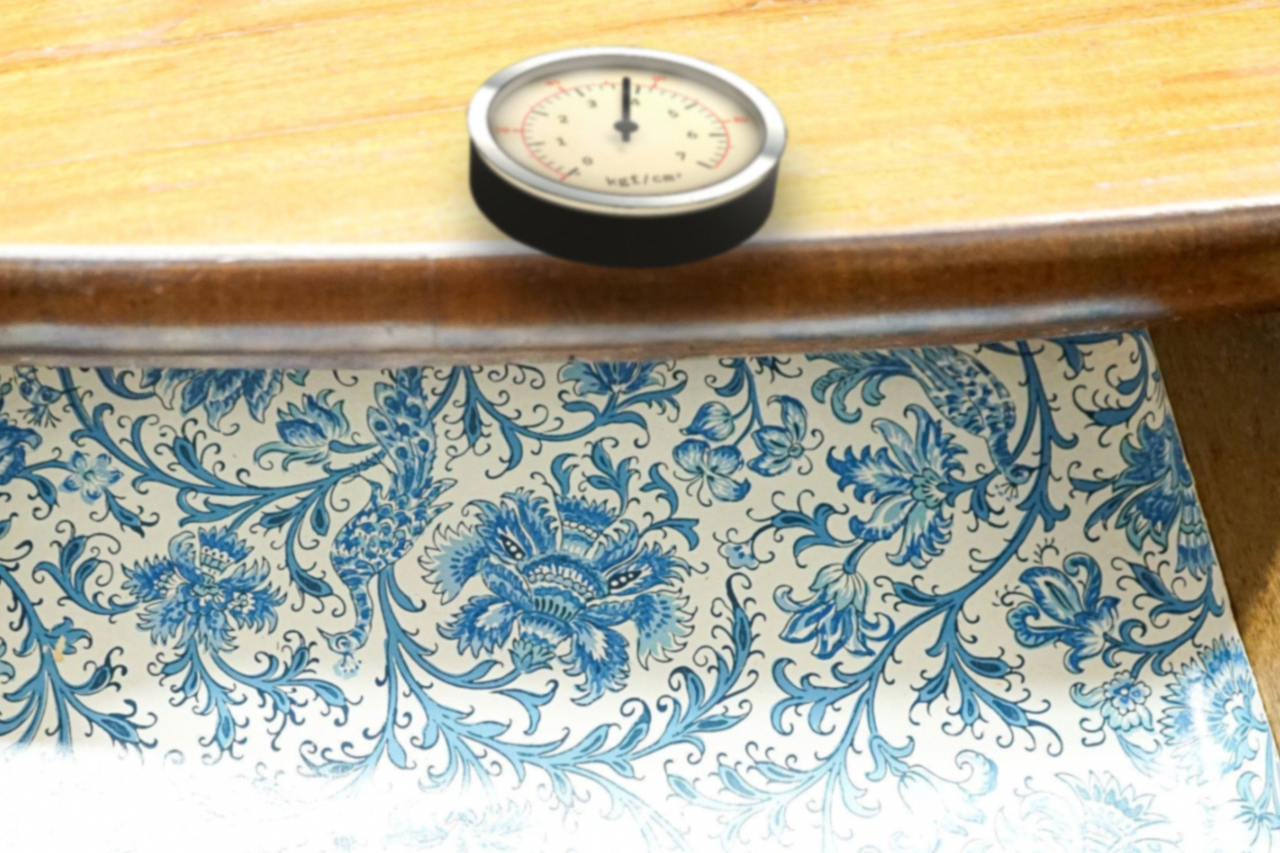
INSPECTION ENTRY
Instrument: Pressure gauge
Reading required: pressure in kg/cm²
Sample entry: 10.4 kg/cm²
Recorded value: 3.8 kg/cm²
